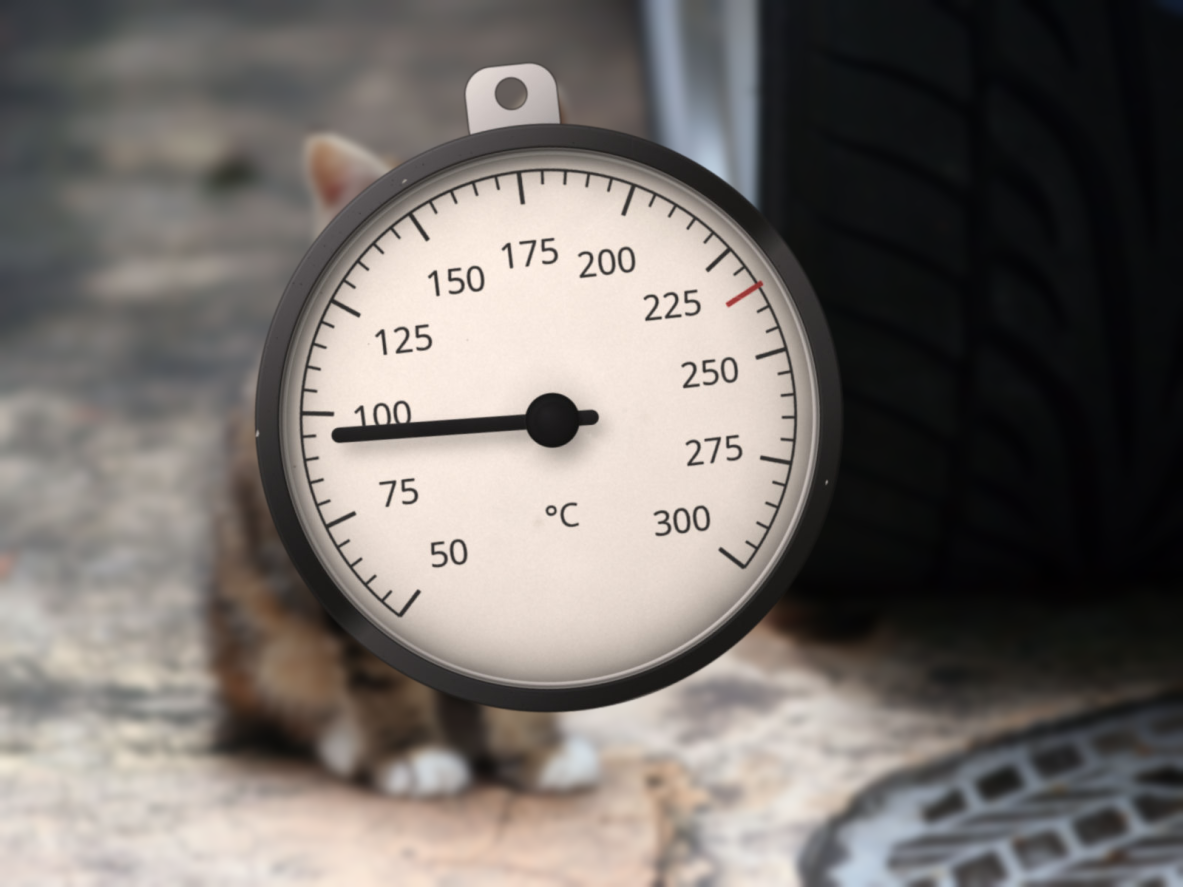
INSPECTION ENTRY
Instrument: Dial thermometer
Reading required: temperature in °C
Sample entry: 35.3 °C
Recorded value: 95 °C
